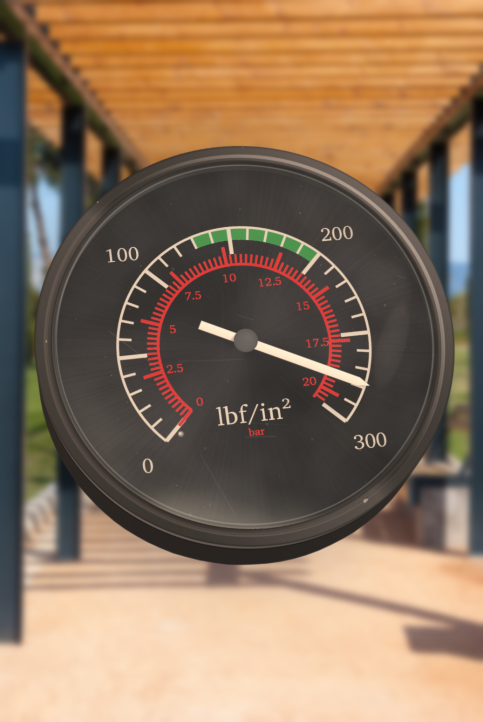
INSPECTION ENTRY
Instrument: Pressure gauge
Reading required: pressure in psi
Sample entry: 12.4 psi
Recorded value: 280 psi
